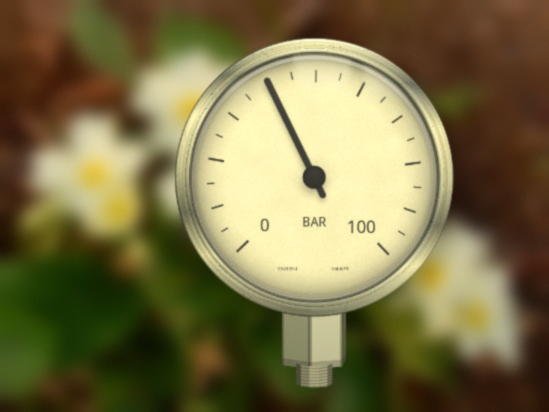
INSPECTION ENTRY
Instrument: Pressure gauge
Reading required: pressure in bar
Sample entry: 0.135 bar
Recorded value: 40 bar
